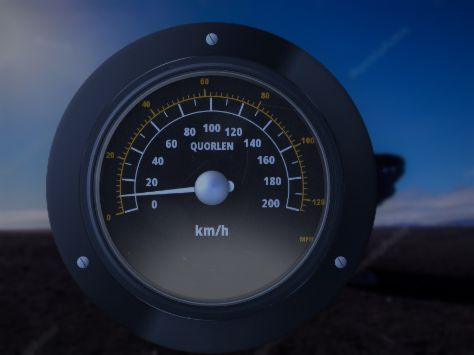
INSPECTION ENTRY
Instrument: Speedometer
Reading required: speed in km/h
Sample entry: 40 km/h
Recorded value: 10 km/h
